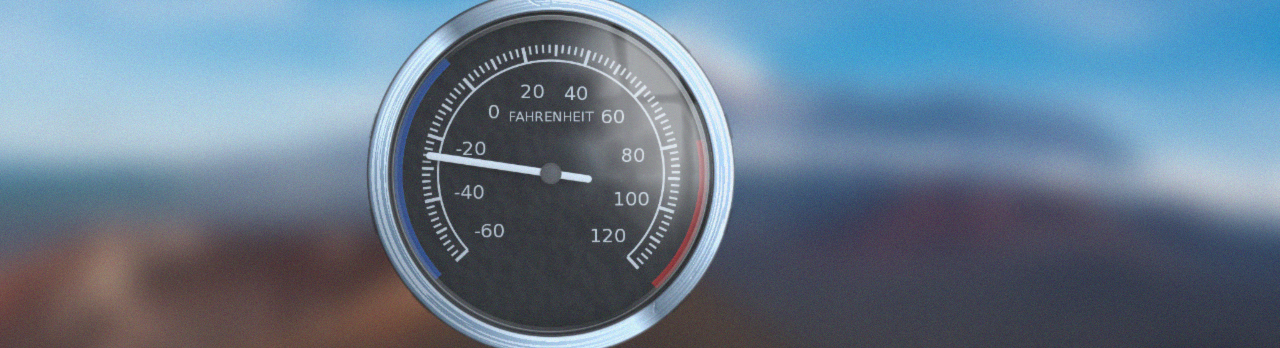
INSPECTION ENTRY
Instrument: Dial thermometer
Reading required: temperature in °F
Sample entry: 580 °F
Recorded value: -26 °F
